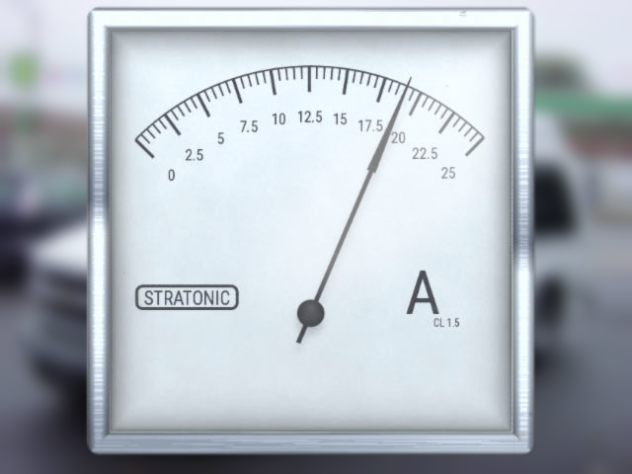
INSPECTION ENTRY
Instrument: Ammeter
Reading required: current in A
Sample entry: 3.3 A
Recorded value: 19 A
